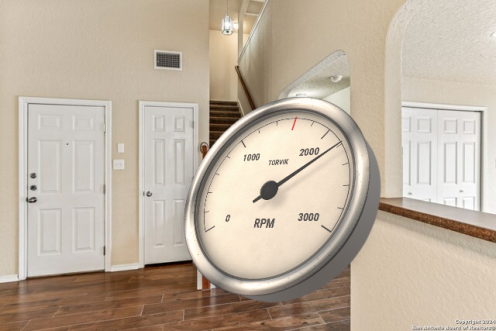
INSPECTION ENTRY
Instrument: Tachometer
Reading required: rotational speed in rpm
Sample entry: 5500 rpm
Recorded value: 2200 rpm
